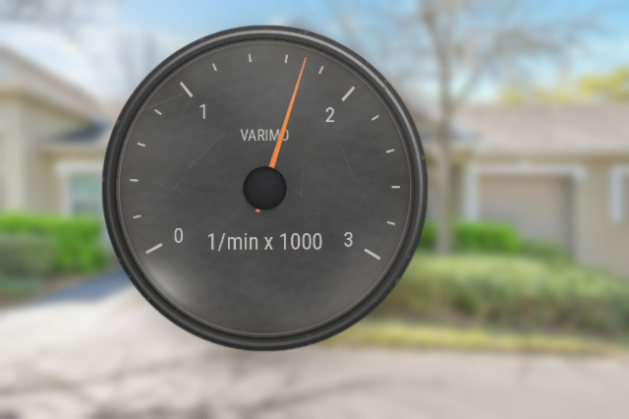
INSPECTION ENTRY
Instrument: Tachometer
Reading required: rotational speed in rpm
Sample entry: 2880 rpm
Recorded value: 1700 rpm
